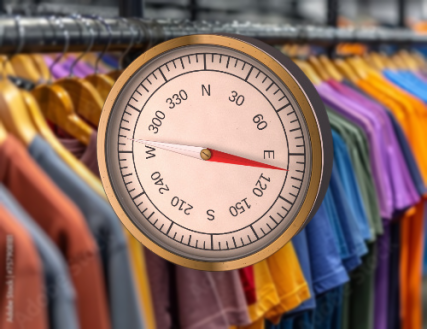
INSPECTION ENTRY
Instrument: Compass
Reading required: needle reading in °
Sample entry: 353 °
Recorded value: 100 °
